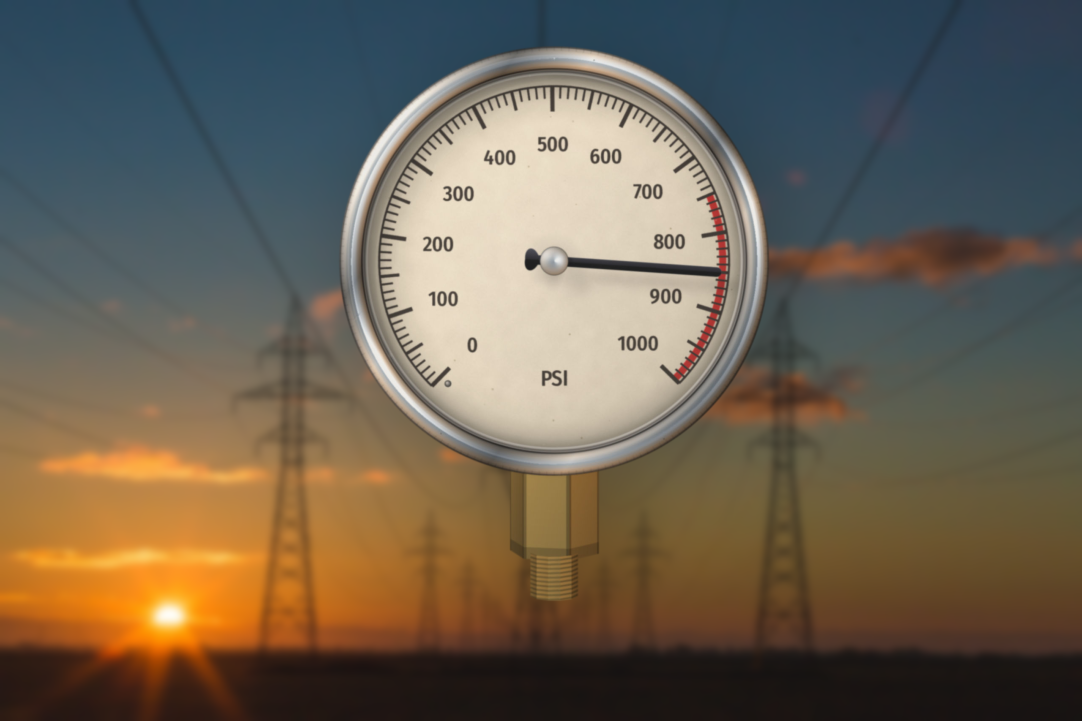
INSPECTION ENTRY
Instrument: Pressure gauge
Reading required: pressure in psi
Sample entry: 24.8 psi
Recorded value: 850 psi
